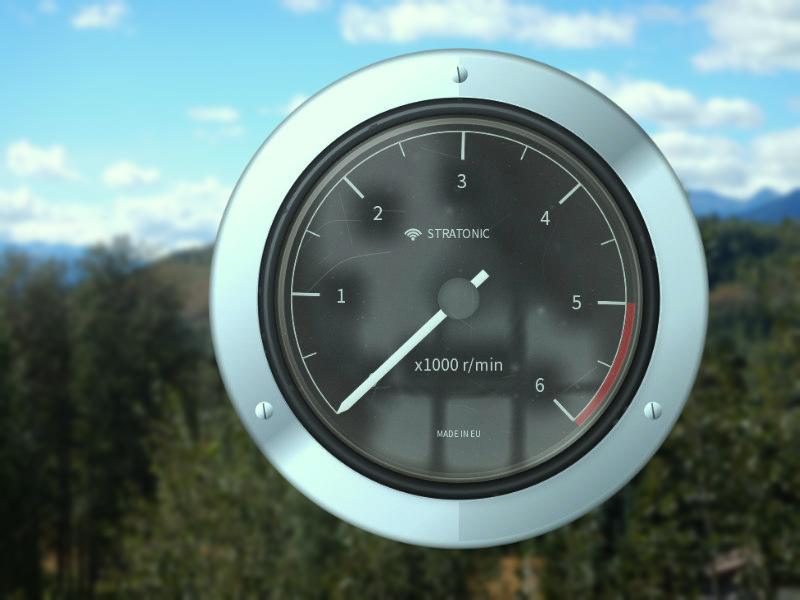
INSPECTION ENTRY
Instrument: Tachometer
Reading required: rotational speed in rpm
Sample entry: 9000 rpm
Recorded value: 0 rpm
